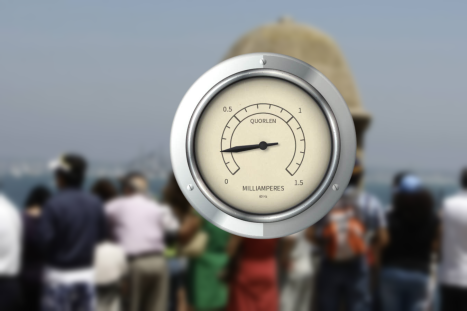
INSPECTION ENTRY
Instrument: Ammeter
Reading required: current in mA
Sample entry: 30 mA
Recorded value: 0.2 mA
